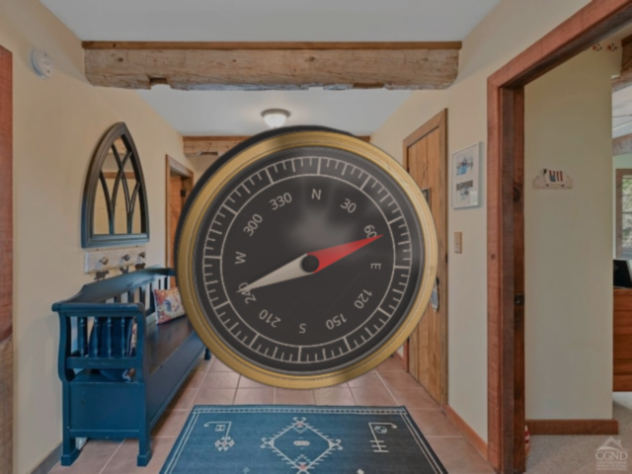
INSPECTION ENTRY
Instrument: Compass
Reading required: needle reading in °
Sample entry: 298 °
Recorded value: 65 °
